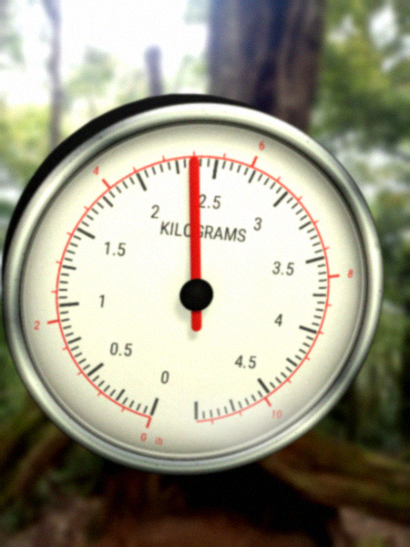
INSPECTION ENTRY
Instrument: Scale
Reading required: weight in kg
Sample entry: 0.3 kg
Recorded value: 2.35 kg
